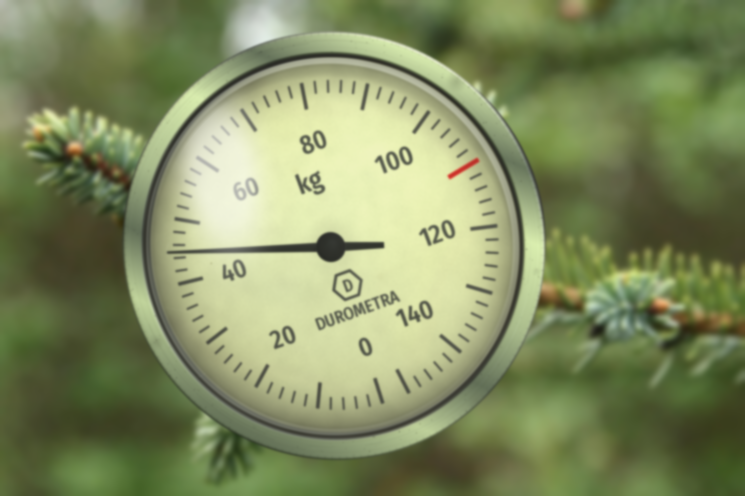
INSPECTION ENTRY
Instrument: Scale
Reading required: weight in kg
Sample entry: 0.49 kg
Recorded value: 45 kg
